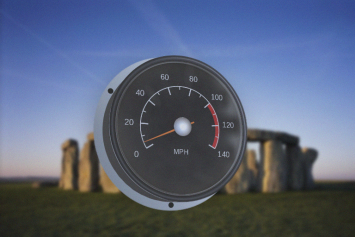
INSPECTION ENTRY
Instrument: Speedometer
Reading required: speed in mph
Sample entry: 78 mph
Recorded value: 5 mph
